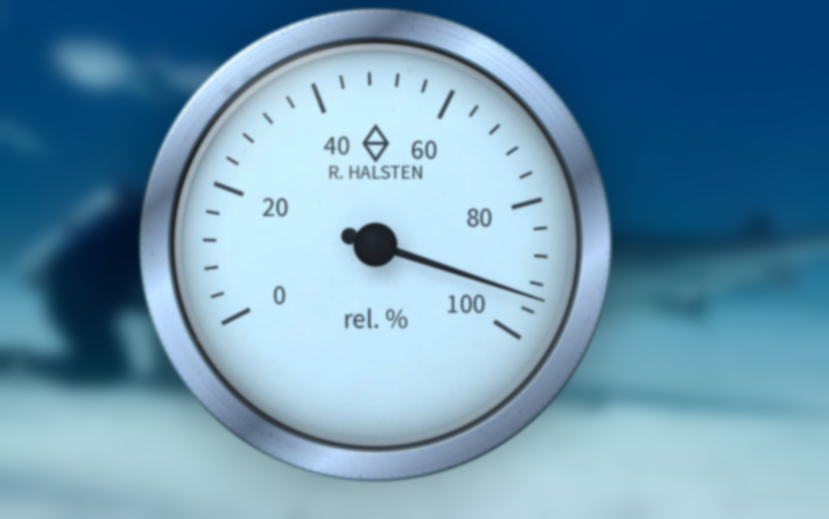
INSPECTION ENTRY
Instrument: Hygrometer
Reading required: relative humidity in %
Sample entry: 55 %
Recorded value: 94 %
